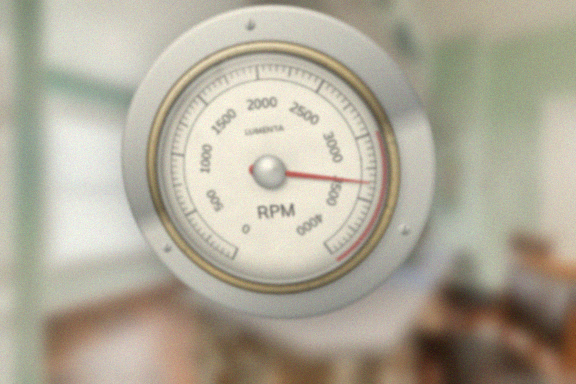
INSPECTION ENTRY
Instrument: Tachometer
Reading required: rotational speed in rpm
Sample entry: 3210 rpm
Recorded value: 3350 rpm
